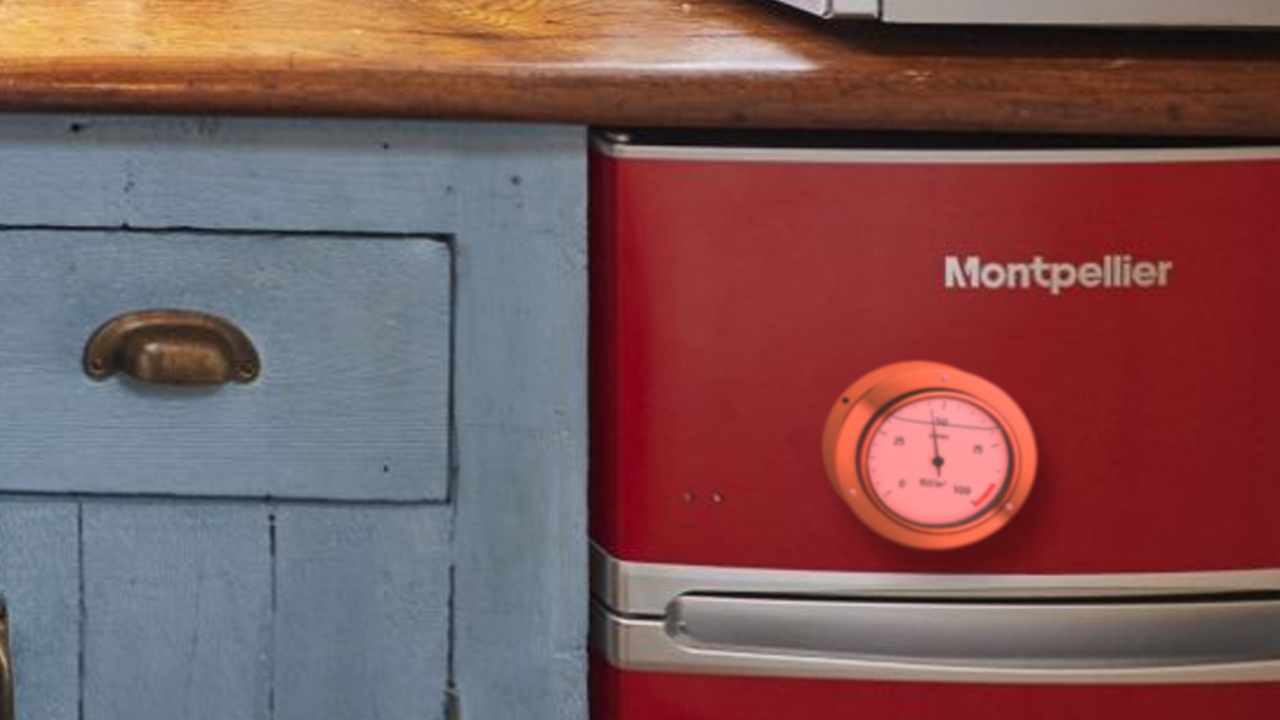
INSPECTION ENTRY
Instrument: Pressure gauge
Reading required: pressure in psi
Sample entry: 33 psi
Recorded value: 45 psi
